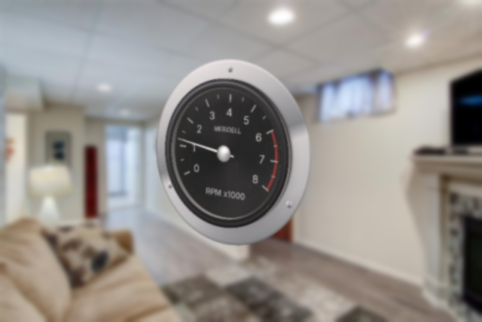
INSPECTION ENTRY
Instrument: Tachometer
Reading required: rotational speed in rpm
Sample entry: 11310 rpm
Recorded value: 1250 rpm
